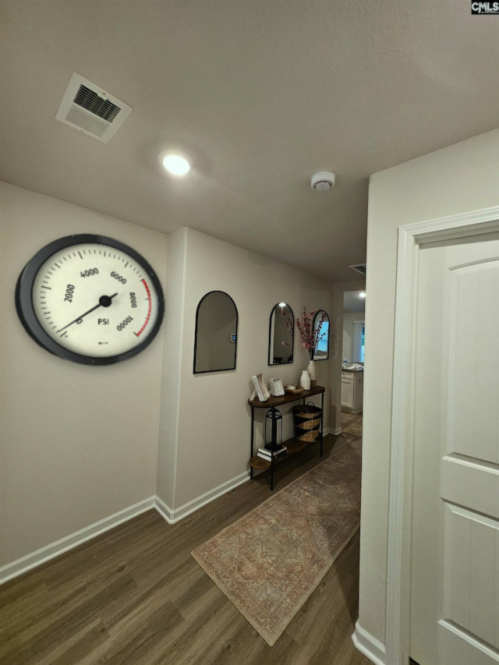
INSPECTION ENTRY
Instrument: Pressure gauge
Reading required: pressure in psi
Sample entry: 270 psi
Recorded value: 200 psi
